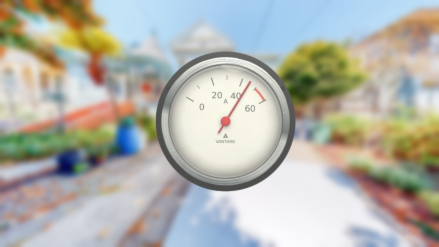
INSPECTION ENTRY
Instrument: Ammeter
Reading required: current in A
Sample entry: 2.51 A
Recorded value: 45 A
